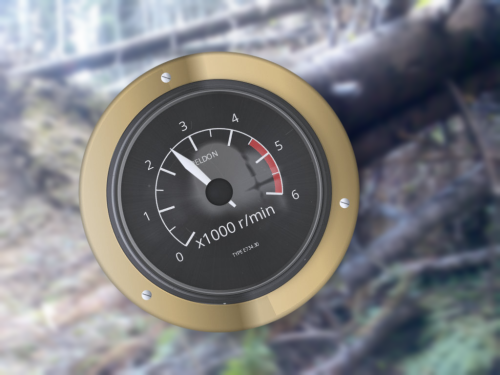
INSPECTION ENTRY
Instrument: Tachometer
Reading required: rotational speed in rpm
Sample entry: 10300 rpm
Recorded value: 2500 rpm
